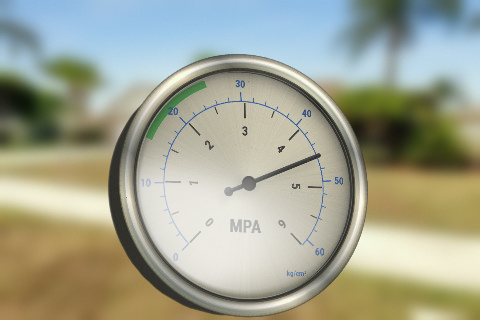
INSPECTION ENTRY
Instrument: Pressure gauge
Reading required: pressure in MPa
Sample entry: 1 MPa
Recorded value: 4.5 MPa
